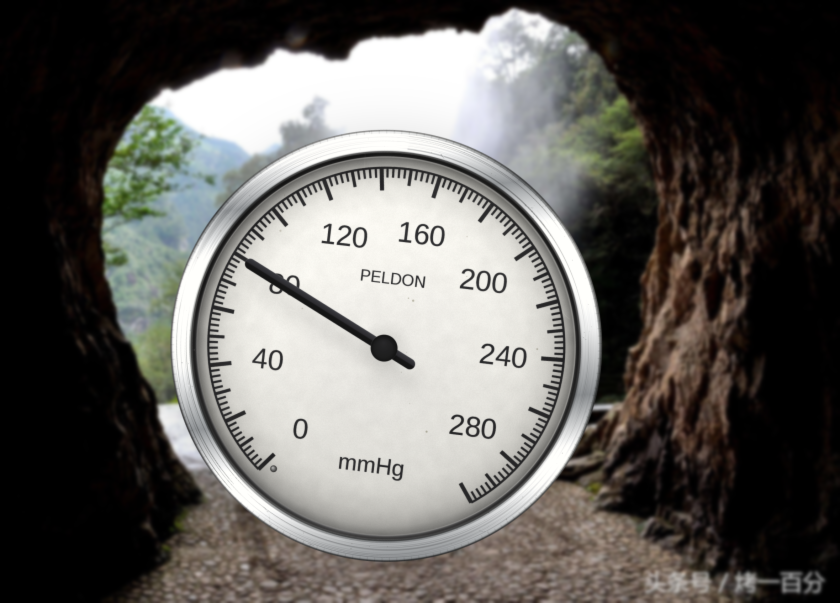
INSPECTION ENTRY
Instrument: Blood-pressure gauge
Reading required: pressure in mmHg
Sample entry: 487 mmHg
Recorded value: 80 mmHg
